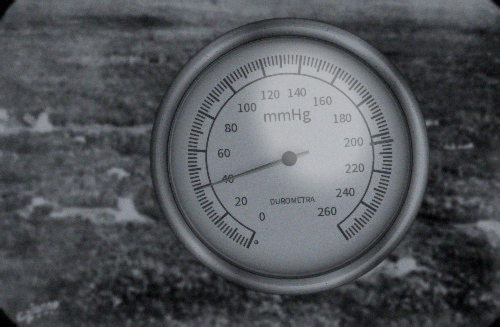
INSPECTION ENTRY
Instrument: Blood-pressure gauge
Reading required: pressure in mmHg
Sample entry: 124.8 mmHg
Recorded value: 40 mmHg
